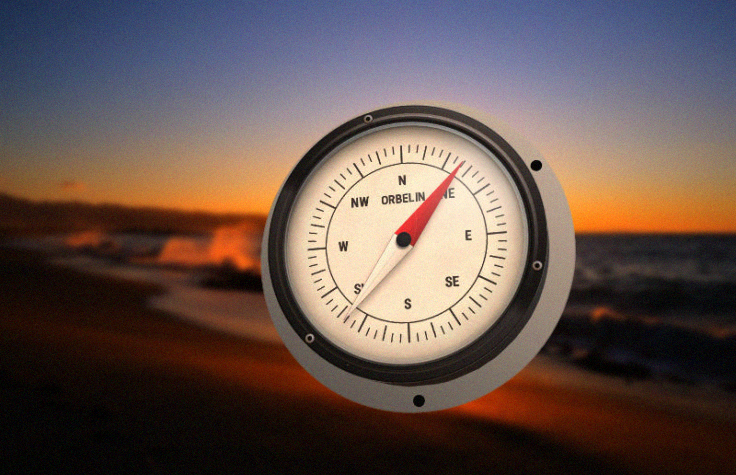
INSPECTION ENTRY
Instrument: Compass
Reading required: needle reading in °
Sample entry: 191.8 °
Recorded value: 40 °
